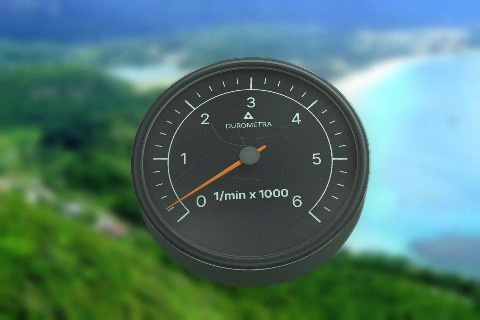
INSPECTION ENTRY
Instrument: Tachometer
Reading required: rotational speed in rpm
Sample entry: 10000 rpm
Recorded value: 200 rpm
